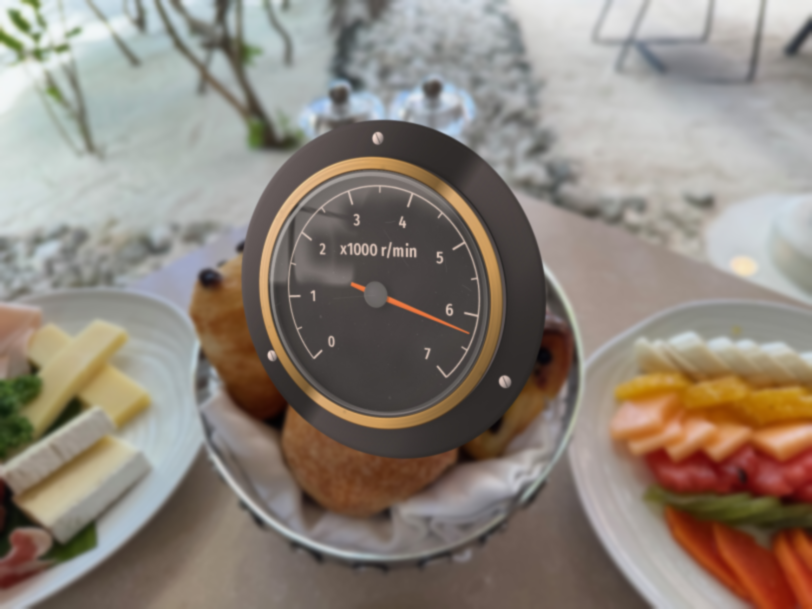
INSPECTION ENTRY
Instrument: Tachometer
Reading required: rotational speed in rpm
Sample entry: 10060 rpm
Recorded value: 6250 rpm
